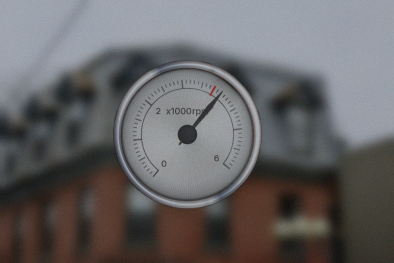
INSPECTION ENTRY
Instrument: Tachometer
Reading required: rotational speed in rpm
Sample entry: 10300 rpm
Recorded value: 4000 rpm
